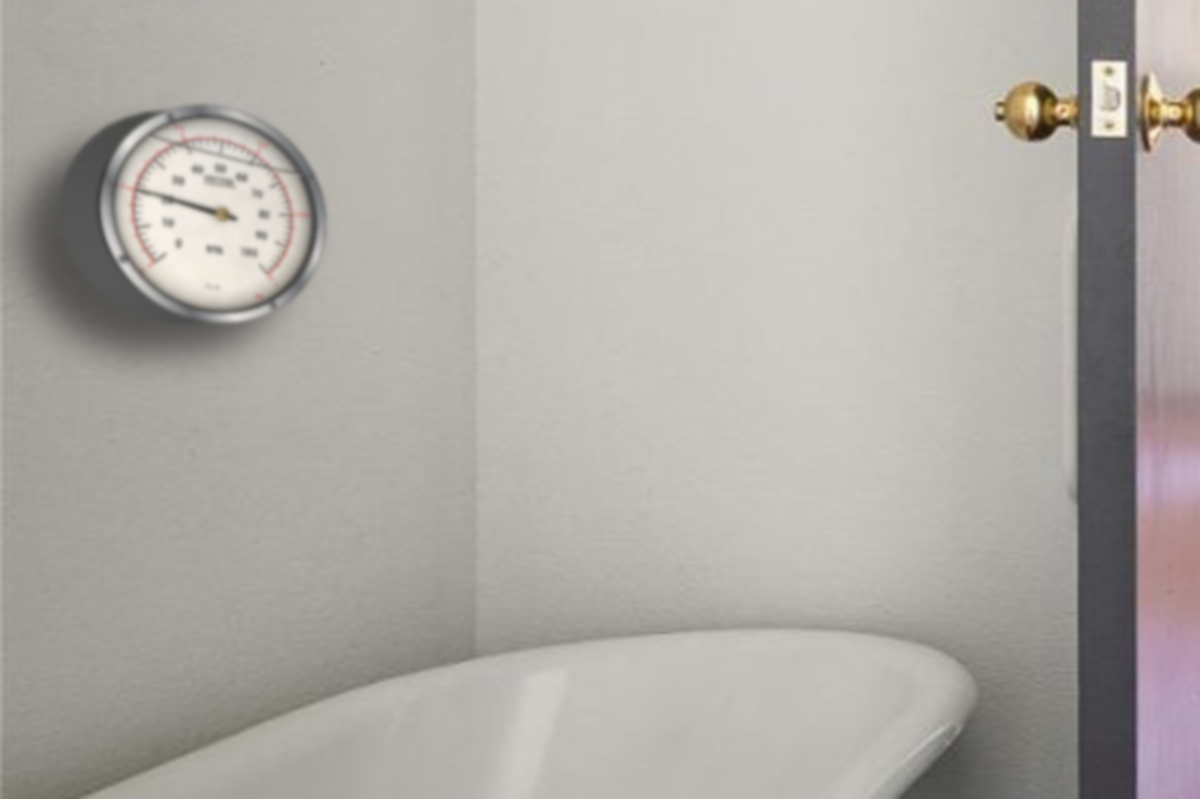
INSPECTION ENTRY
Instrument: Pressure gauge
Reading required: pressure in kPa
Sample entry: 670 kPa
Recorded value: 20 kPa
